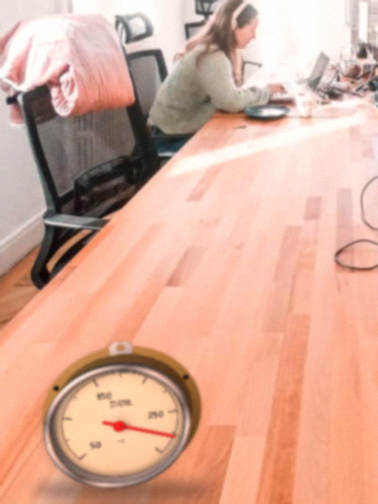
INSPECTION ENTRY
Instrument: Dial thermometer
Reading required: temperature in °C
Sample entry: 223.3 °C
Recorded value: 275 °C
